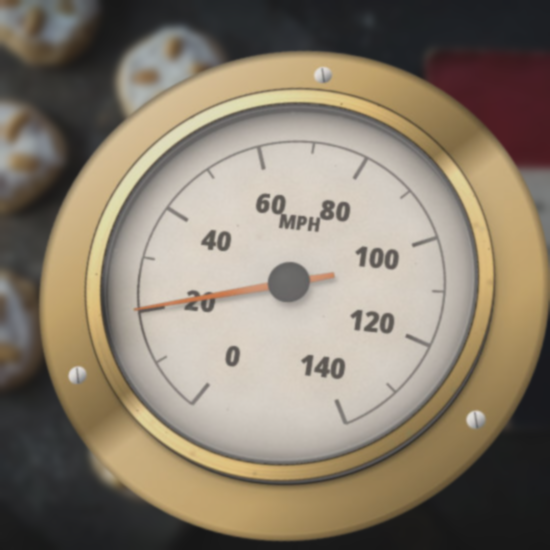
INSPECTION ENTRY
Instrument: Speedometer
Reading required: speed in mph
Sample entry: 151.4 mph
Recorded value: 20 mph
